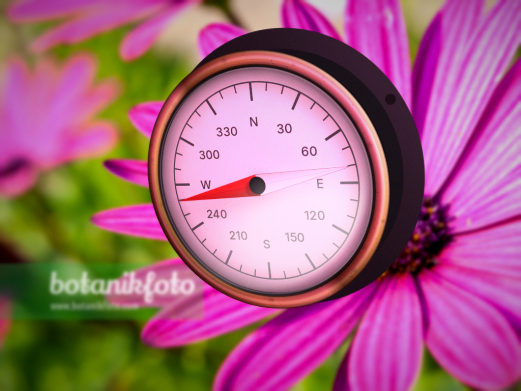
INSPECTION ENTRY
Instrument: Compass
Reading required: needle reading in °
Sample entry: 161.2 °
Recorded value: 260 °
